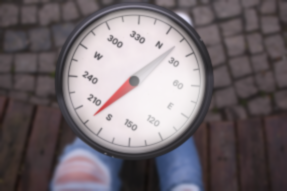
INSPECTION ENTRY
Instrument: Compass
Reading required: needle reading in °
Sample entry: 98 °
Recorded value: 195 °
